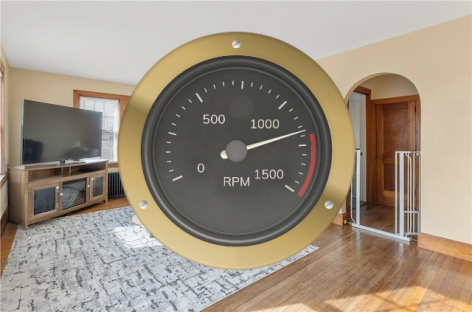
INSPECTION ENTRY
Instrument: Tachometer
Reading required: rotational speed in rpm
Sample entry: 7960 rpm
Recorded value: 1175 rpm
